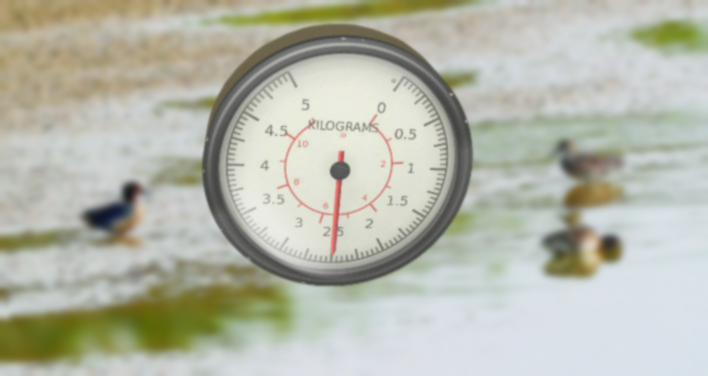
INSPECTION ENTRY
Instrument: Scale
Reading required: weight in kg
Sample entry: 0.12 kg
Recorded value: 2.5 kg
